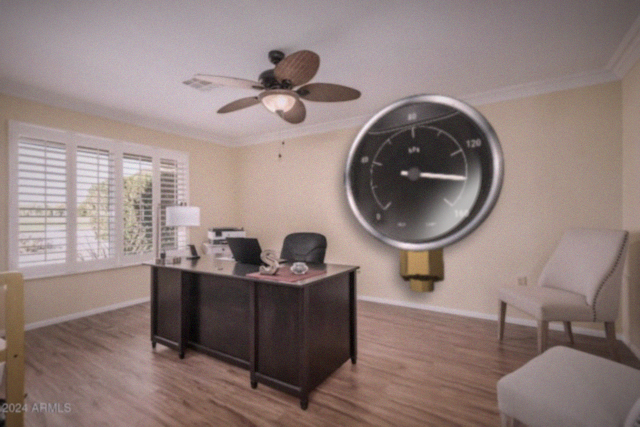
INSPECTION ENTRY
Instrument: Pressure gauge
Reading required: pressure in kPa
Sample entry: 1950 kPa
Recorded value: 140 kPa
